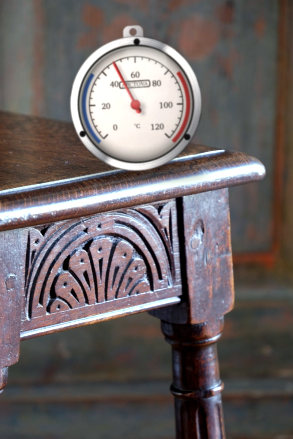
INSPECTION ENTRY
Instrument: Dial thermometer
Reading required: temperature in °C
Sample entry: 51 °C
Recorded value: 48 °C
